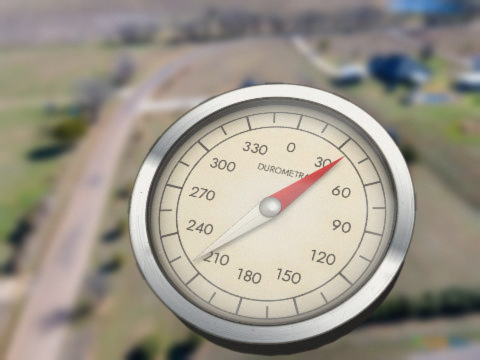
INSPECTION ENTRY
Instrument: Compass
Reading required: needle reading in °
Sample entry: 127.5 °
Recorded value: 37.5 °
